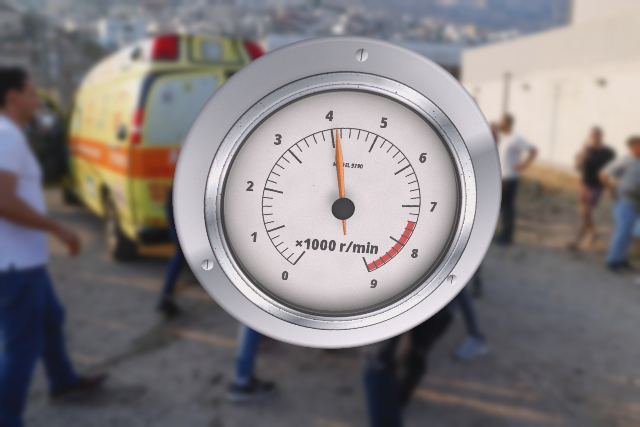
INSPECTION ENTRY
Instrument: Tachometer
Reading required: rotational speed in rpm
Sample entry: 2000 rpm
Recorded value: 4100 rpm
